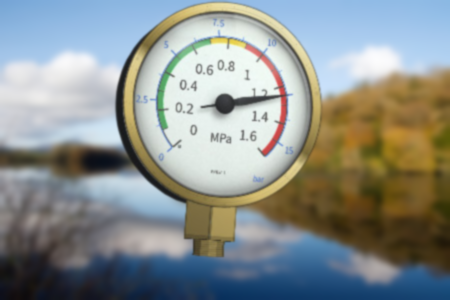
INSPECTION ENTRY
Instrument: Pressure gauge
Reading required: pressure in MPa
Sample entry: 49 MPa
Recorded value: 1.25 MPa
